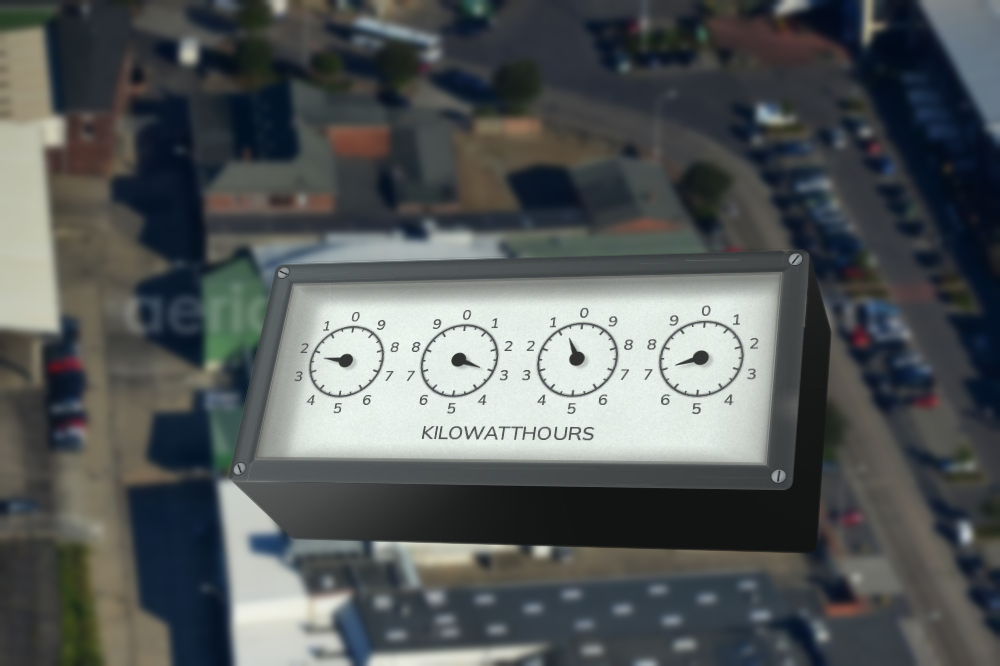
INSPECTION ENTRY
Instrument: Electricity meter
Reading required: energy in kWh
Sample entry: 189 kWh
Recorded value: 2307 kWh
